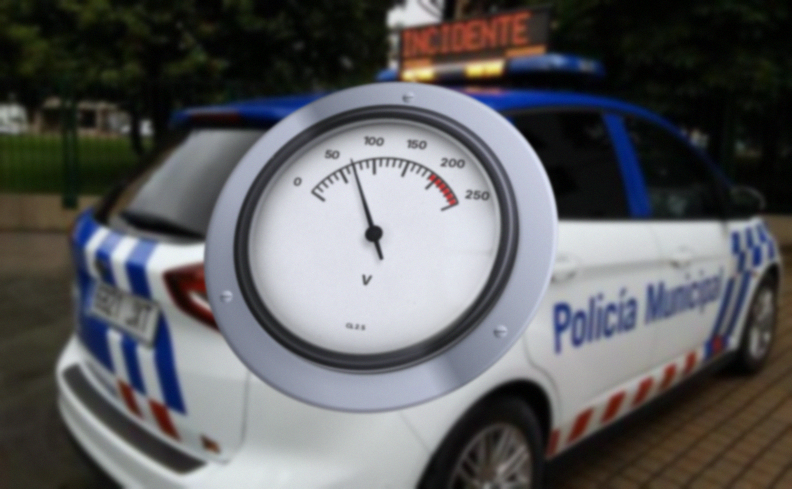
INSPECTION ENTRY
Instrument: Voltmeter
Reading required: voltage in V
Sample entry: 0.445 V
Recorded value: 70 V
